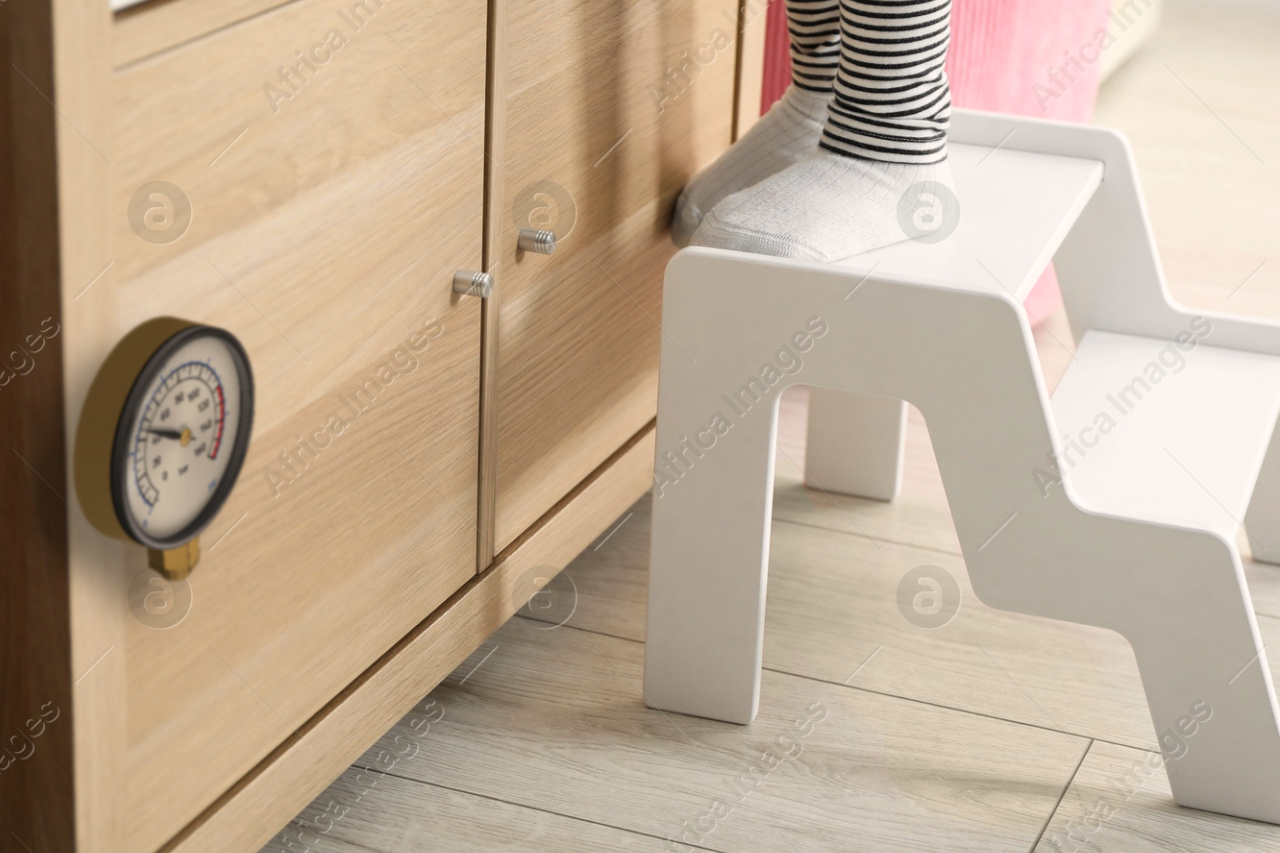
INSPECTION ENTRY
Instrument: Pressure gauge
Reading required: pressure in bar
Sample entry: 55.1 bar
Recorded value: 45 bar
